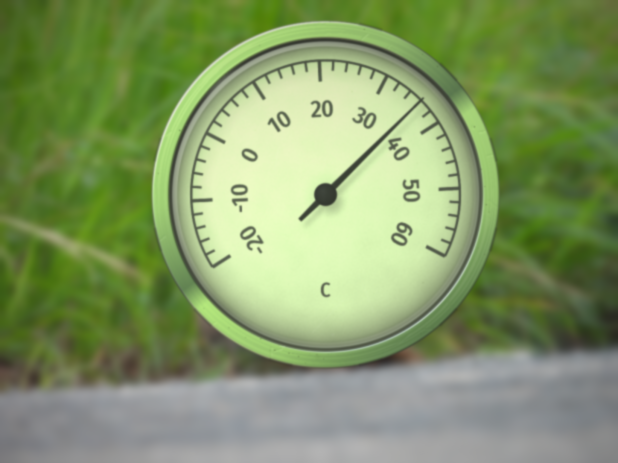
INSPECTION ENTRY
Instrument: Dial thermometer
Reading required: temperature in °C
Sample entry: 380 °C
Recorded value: 36 °C
